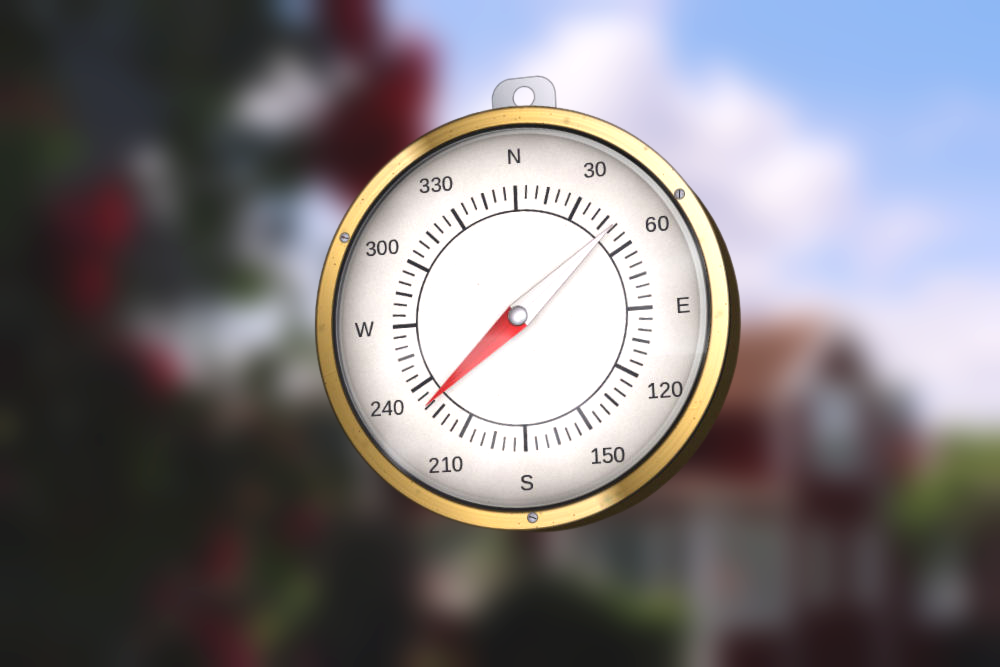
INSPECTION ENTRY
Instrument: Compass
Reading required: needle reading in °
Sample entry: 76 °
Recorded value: 230 °
